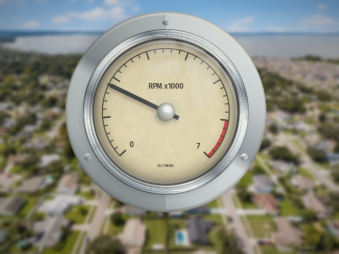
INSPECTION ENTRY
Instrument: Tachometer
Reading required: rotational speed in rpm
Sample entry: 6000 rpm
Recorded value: 1800 rpm
